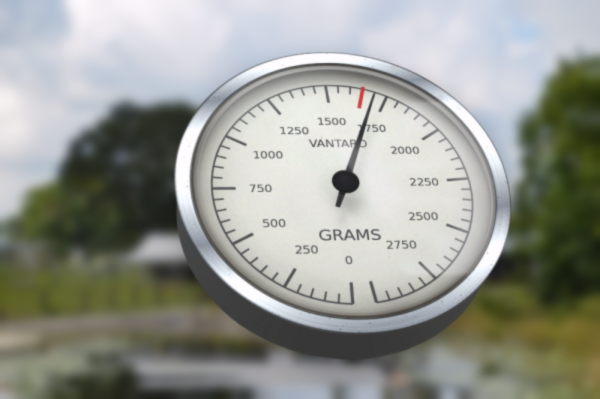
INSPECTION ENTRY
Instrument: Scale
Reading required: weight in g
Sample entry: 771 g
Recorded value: 1700 g
